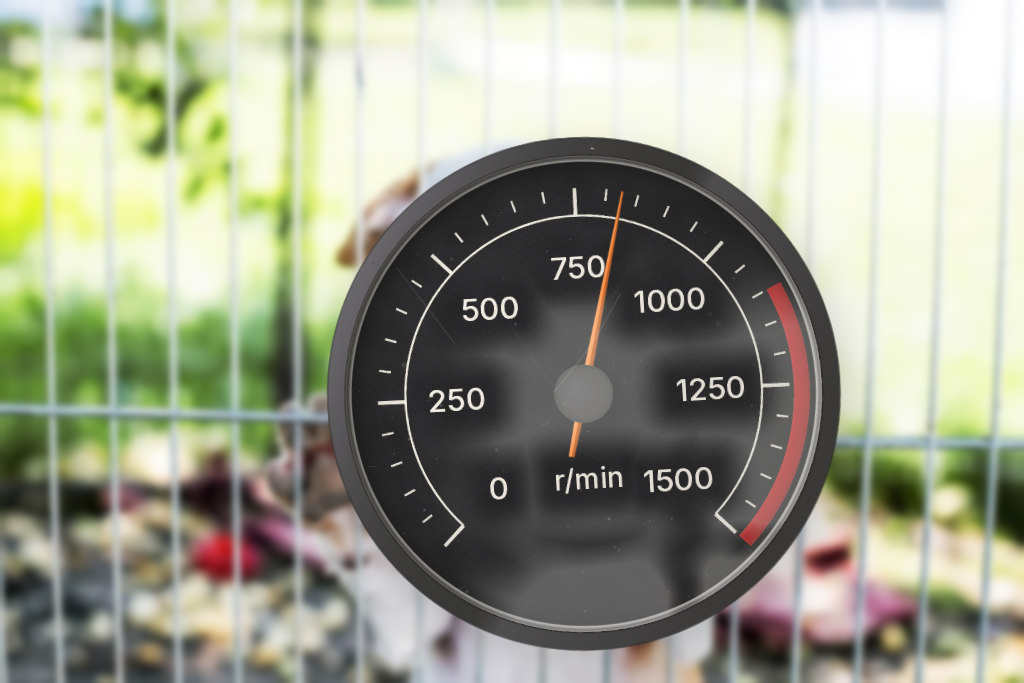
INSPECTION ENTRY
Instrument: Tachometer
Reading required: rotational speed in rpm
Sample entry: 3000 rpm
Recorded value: 825 rpm
